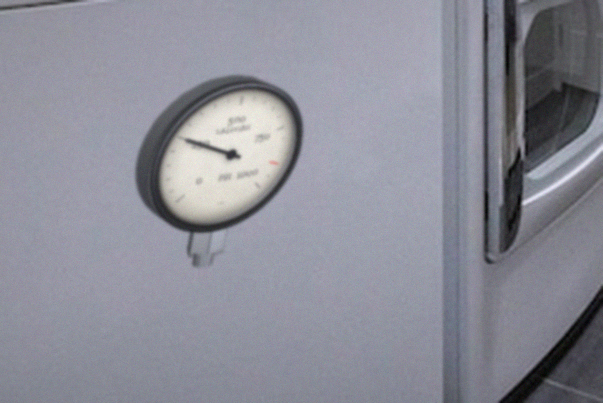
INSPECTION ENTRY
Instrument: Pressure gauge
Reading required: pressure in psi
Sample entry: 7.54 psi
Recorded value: 250 psi
